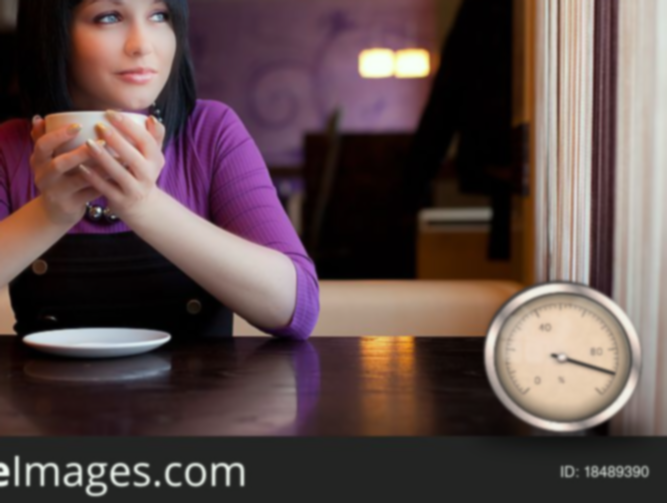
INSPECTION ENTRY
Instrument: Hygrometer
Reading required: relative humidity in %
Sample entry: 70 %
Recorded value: 90 %
